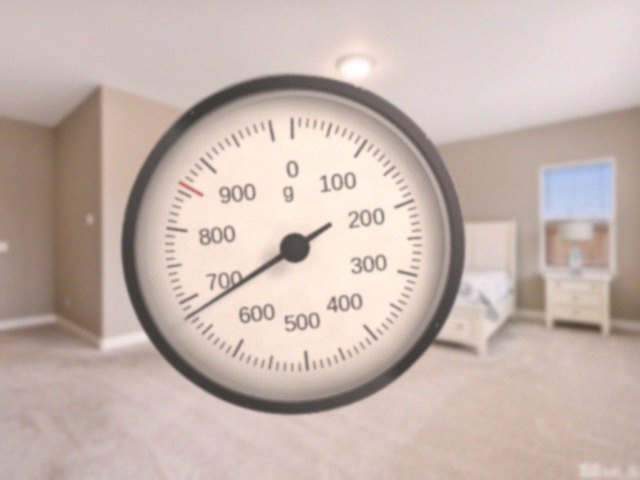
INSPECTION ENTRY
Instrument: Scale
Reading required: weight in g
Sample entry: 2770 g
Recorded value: 680 g
